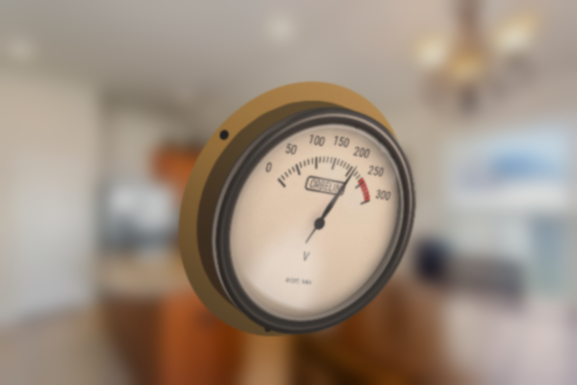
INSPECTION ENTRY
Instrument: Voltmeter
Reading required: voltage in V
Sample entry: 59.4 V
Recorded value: 200 V
